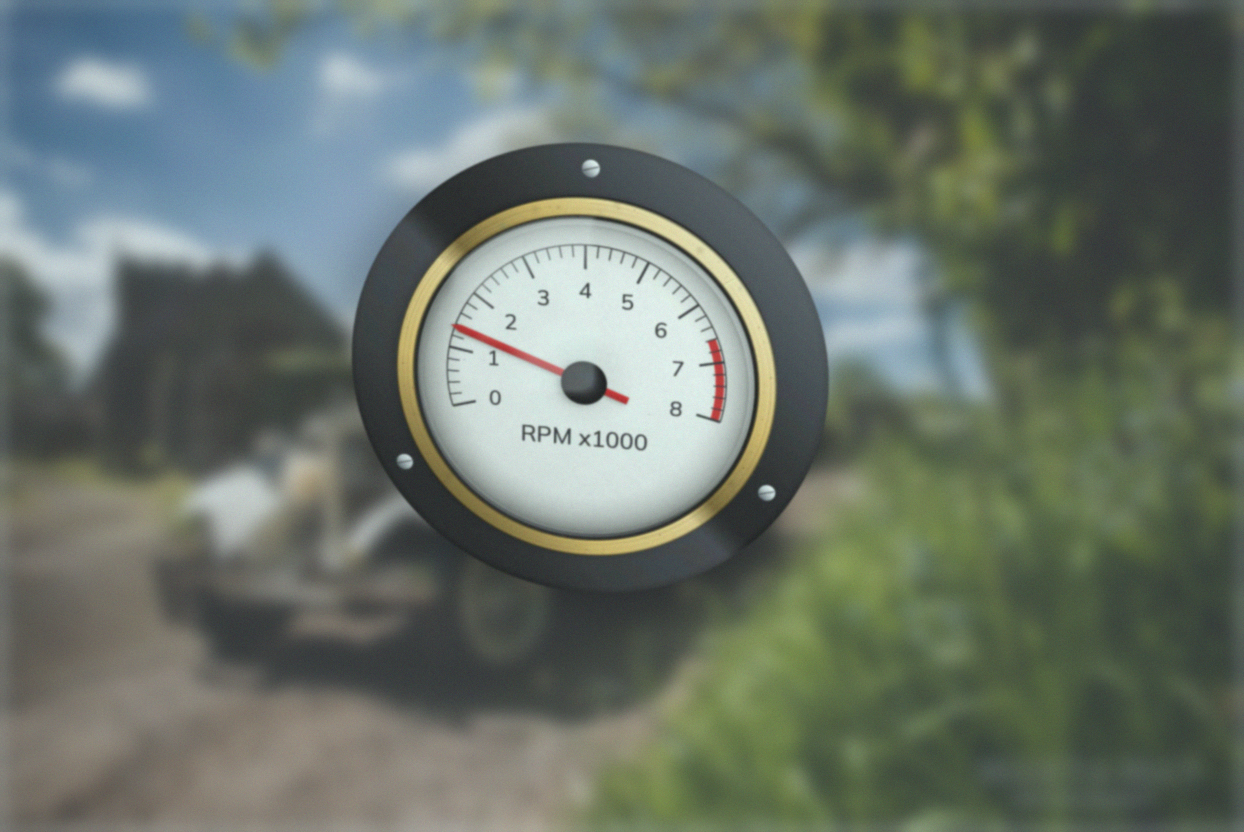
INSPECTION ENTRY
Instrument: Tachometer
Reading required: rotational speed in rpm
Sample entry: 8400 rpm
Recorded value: 1400 rpm
